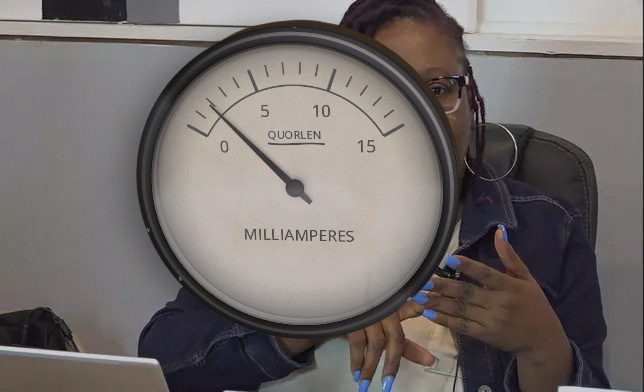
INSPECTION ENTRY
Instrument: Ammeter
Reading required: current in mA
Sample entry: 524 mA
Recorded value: 2 mA
